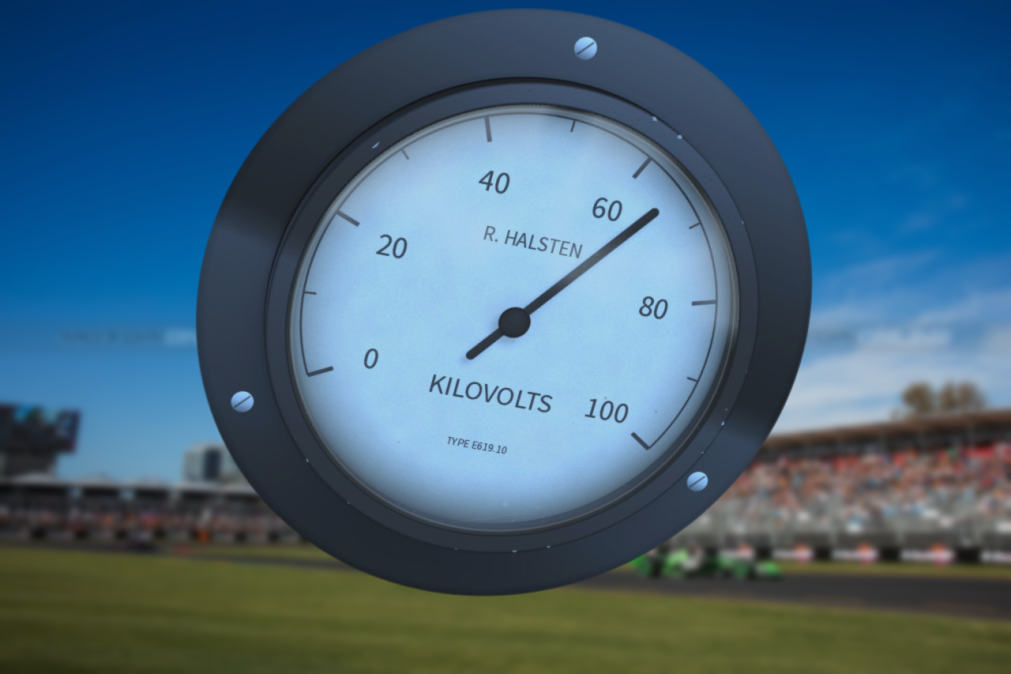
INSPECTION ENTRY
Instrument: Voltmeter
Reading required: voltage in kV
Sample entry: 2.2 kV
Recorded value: 65 kV
